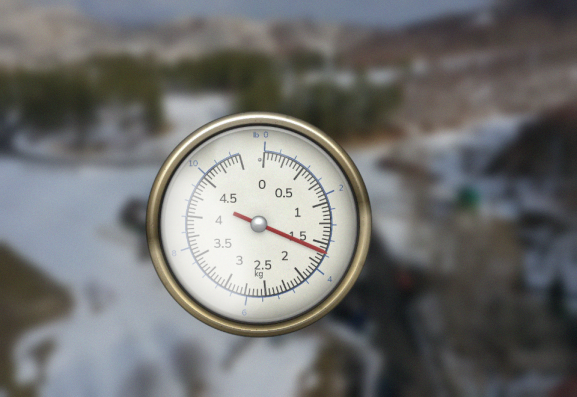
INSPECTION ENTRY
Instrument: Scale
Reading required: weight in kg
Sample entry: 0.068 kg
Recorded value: 1.6 kg
